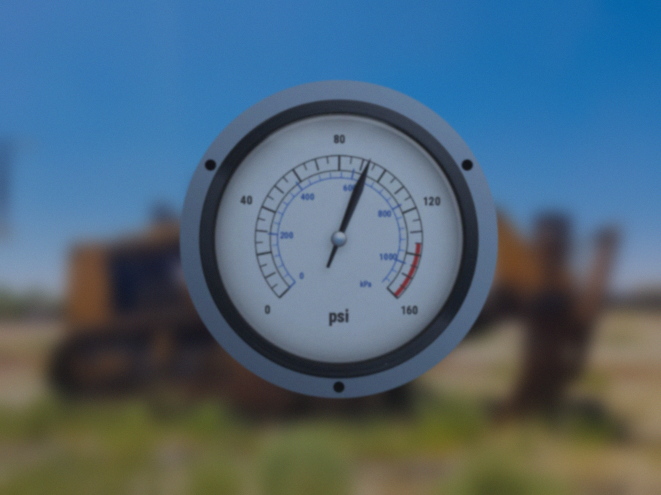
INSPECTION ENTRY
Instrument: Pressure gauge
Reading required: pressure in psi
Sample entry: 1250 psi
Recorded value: 92.5 psi
